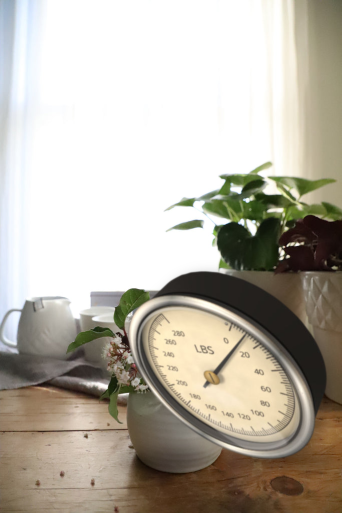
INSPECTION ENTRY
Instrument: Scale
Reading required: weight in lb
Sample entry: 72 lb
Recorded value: 10 lb
